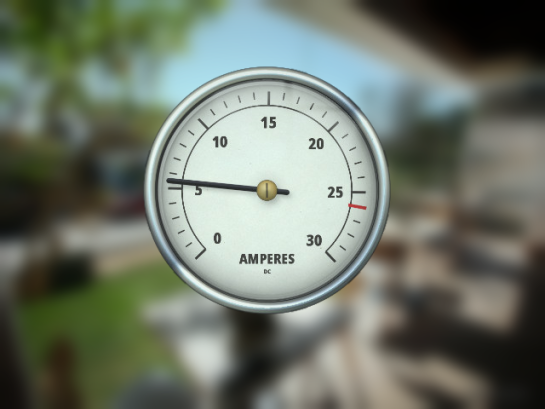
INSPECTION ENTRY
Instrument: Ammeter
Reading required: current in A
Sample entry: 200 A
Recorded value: 5.5 A
